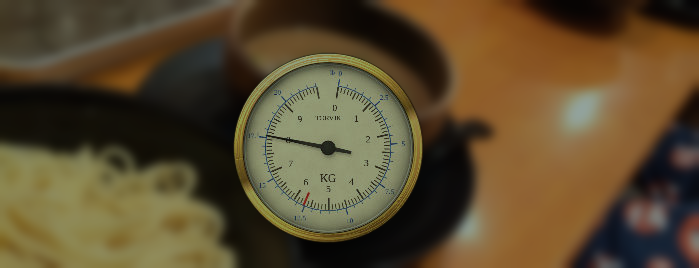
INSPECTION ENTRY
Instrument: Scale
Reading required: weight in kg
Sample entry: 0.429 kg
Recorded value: 8 kg
